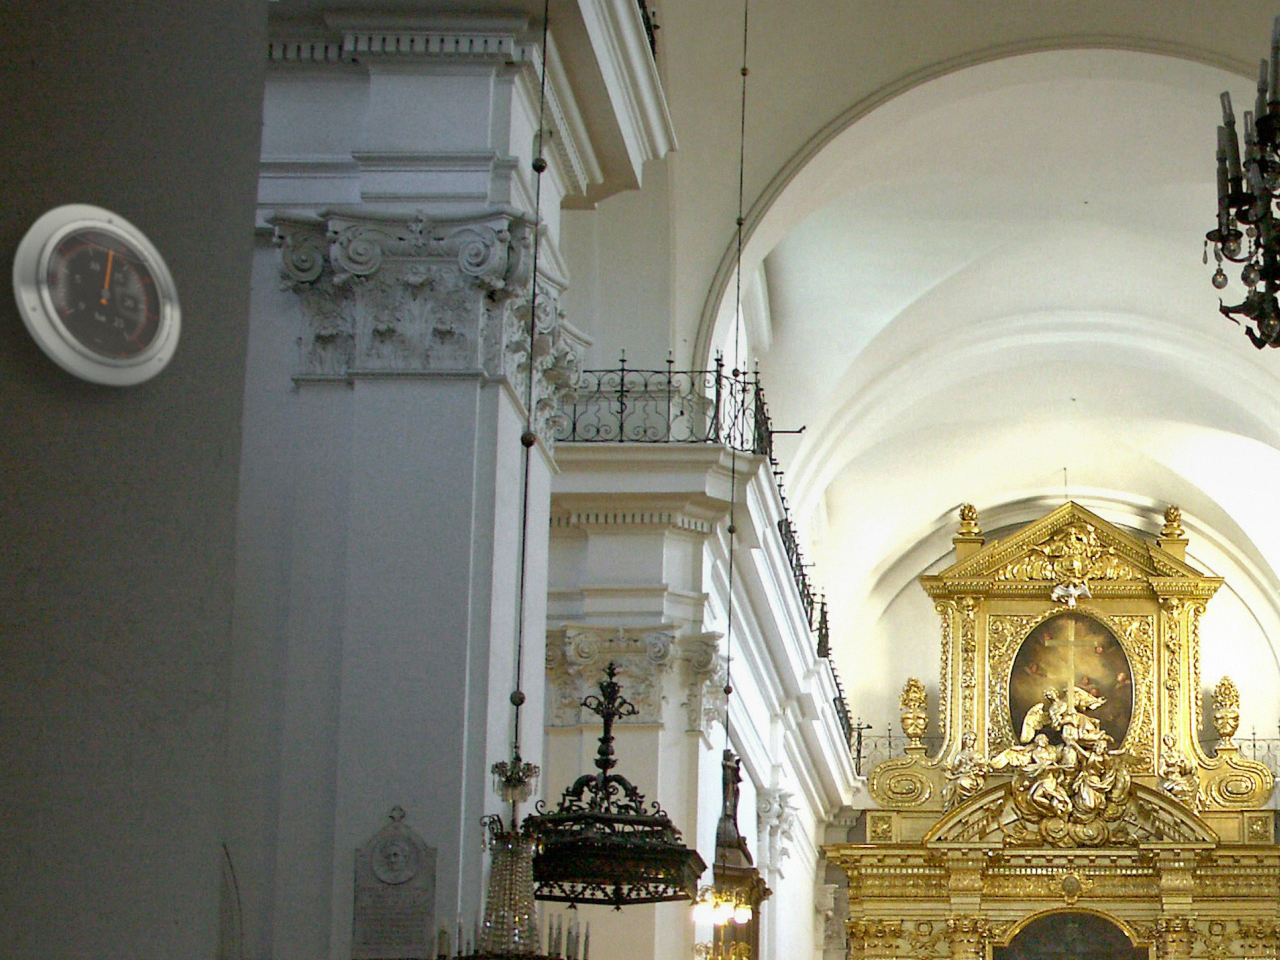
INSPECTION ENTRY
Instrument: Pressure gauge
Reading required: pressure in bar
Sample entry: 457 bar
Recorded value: 12.5 bar
